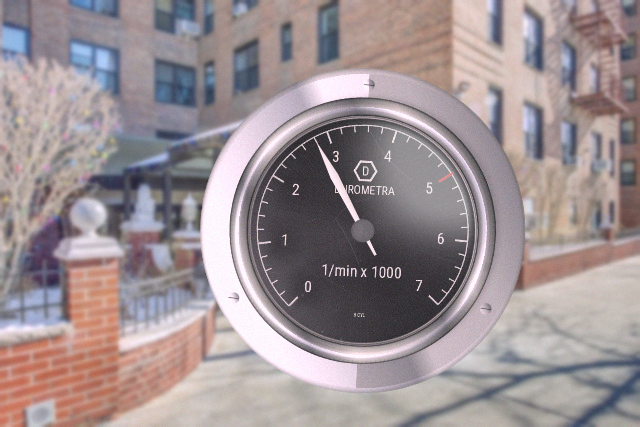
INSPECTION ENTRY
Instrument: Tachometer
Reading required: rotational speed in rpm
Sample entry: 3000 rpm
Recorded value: 2800 rpm
